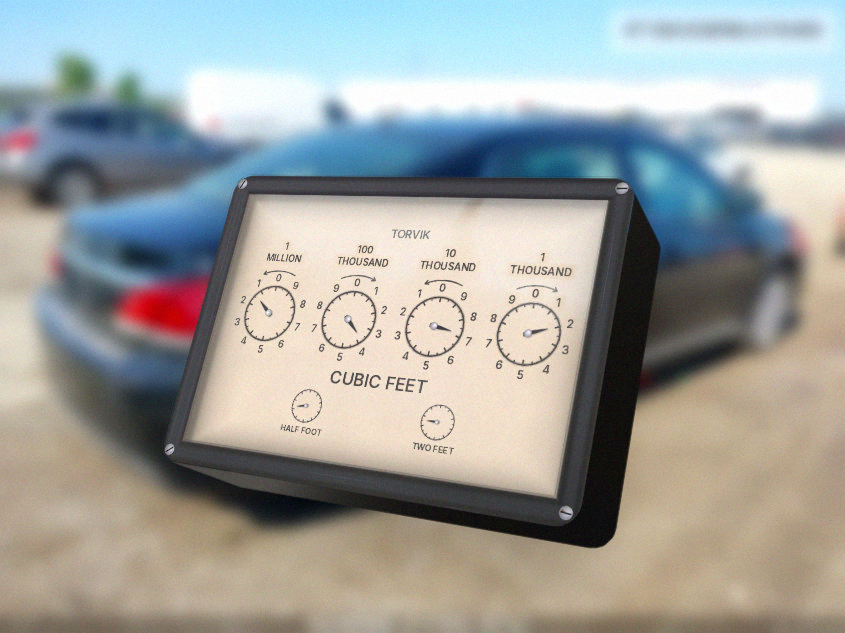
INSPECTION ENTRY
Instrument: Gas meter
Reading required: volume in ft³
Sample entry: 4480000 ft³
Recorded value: 137200 ft³
